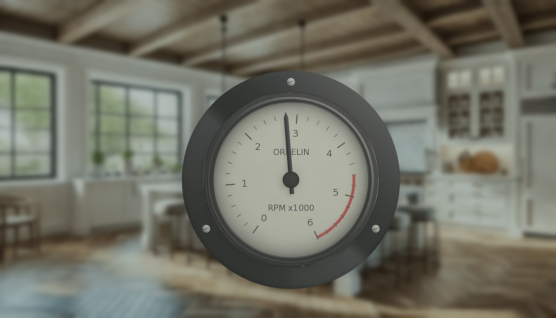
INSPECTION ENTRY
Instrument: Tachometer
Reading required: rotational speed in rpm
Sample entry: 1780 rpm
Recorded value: 2800 rpm
